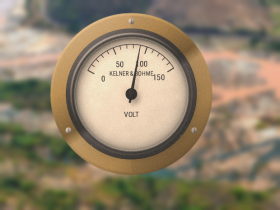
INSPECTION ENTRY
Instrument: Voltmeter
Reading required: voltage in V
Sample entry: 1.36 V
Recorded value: 90 V
